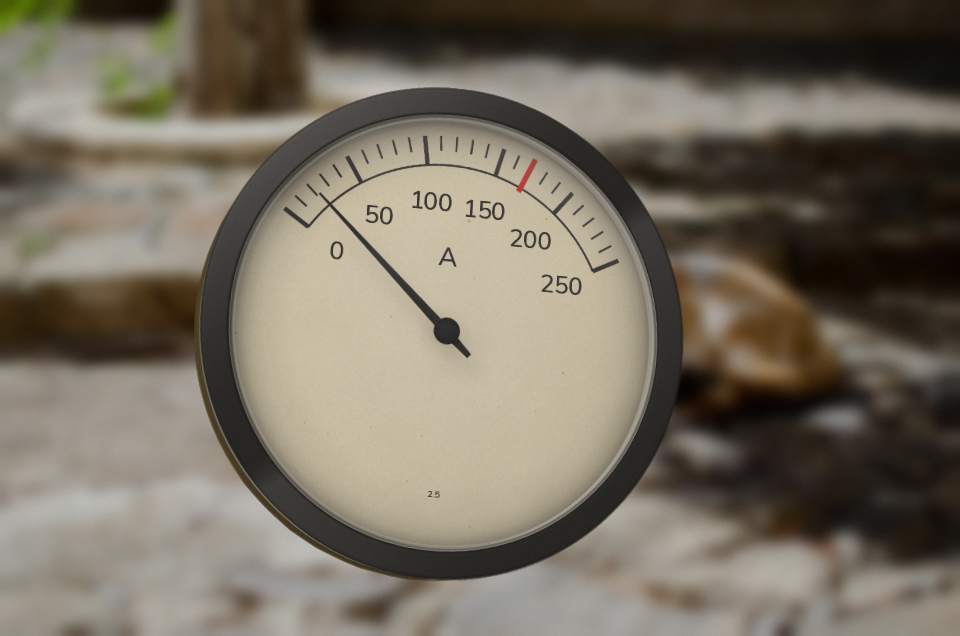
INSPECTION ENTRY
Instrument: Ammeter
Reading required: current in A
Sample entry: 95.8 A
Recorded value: 20 A
